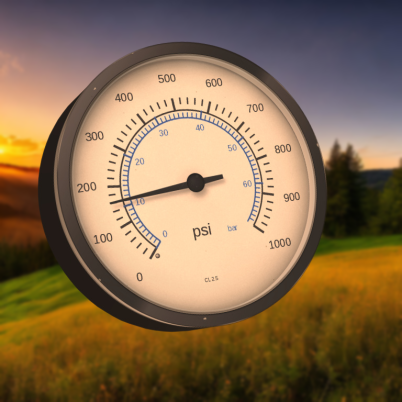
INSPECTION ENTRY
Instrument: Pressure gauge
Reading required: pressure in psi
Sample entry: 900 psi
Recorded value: 160 psi
